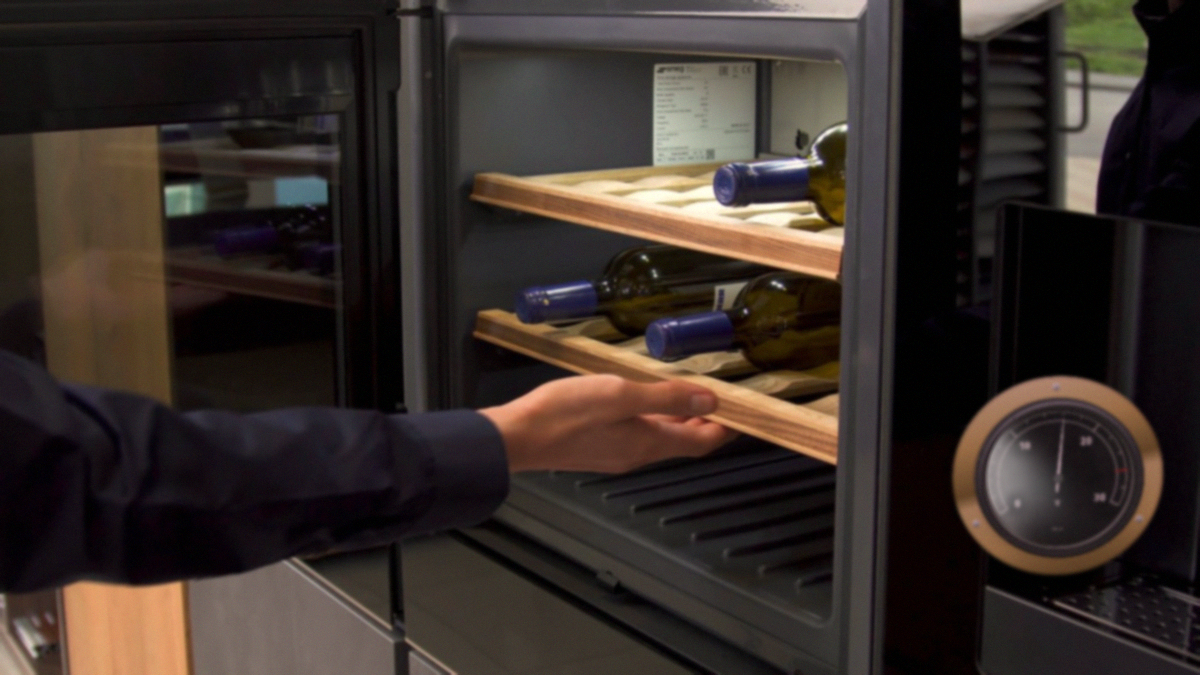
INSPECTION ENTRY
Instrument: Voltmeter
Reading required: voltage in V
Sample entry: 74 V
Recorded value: 16 V
